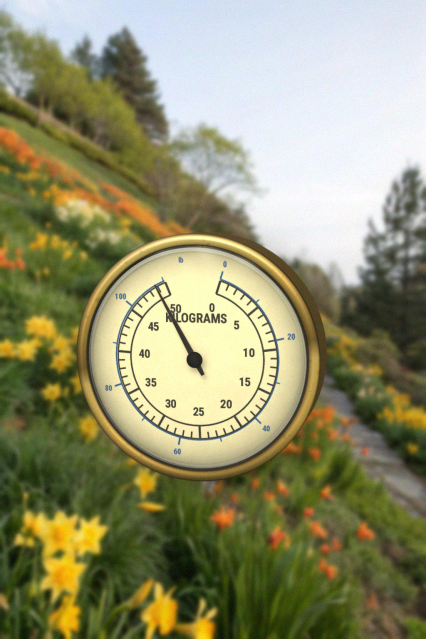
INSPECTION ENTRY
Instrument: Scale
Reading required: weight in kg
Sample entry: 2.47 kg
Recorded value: 49 kg
